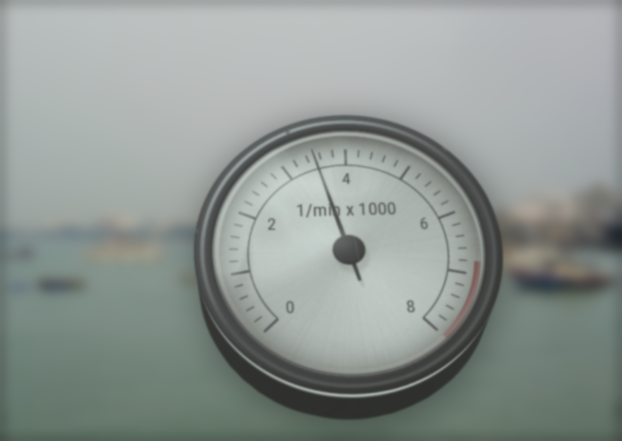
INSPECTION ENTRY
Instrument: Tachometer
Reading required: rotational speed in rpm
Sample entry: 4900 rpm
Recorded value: 3500 rpm
